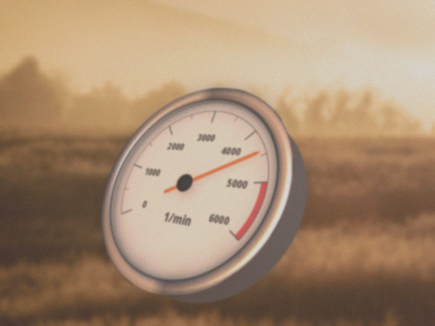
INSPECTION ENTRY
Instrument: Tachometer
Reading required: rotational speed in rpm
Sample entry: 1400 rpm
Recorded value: 4500 rpm
